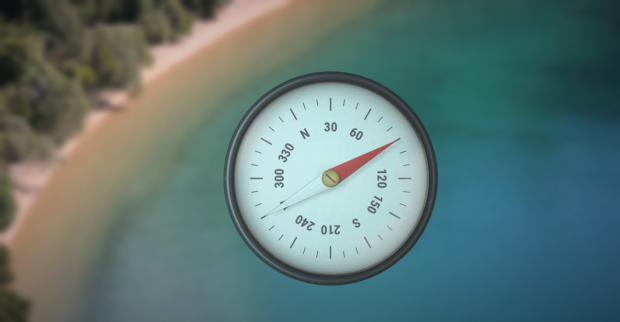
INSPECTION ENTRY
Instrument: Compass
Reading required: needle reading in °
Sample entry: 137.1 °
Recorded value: 90 °
